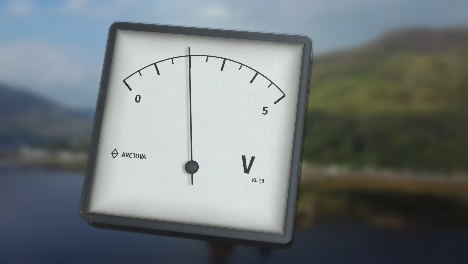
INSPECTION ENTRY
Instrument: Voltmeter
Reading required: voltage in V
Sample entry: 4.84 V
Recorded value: 2 V
